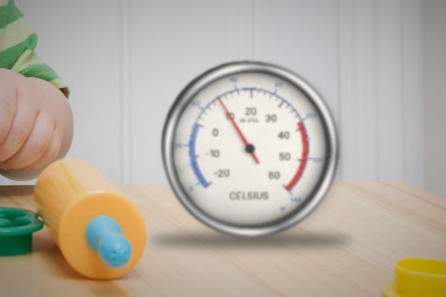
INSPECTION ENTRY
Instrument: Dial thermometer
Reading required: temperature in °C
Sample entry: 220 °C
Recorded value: 10 °C
